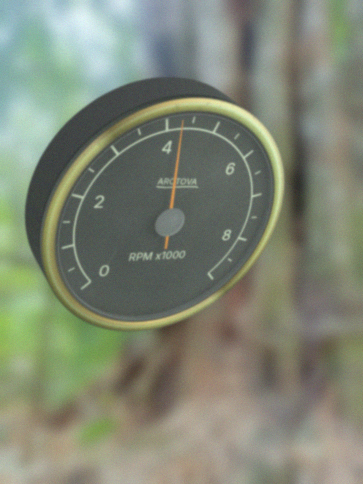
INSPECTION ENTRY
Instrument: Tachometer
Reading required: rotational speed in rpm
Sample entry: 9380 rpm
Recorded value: 4250 rpm
